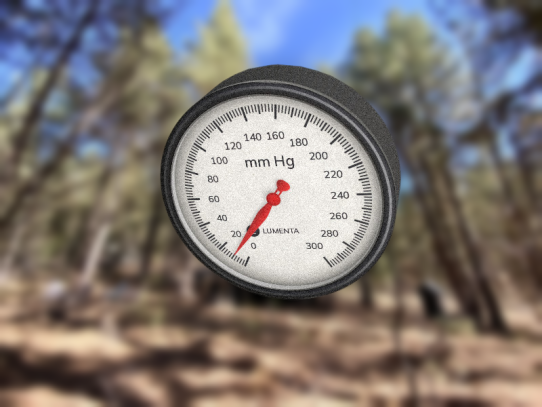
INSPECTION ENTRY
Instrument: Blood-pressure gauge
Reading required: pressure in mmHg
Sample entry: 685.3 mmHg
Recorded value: 10 mmHg
